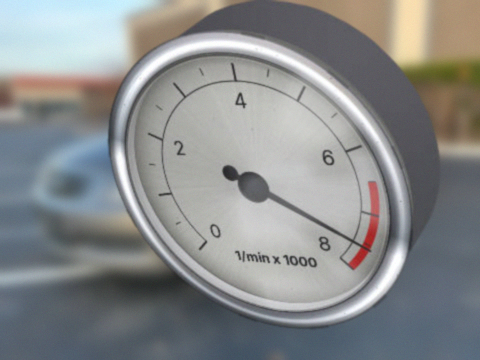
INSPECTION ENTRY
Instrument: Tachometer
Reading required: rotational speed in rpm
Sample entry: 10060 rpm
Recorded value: 7500 rpm
